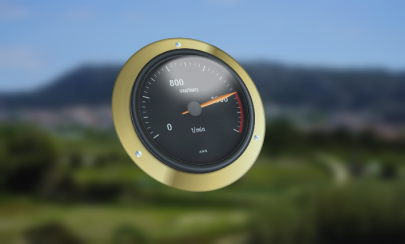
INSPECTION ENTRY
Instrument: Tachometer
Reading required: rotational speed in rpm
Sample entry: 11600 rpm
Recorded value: 1600 rpm
